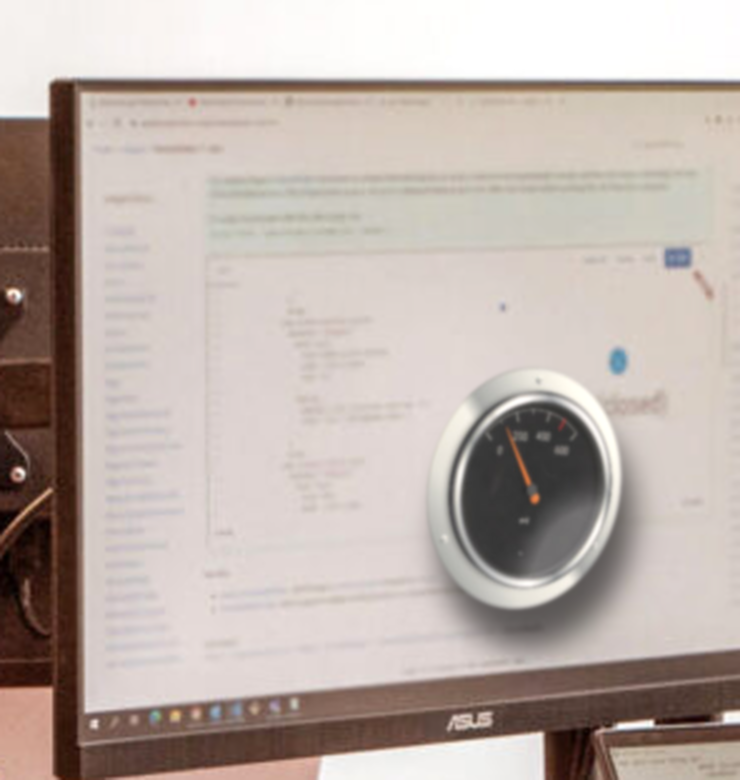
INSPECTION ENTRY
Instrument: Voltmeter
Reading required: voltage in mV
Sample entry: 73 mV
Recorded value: 100 mV
